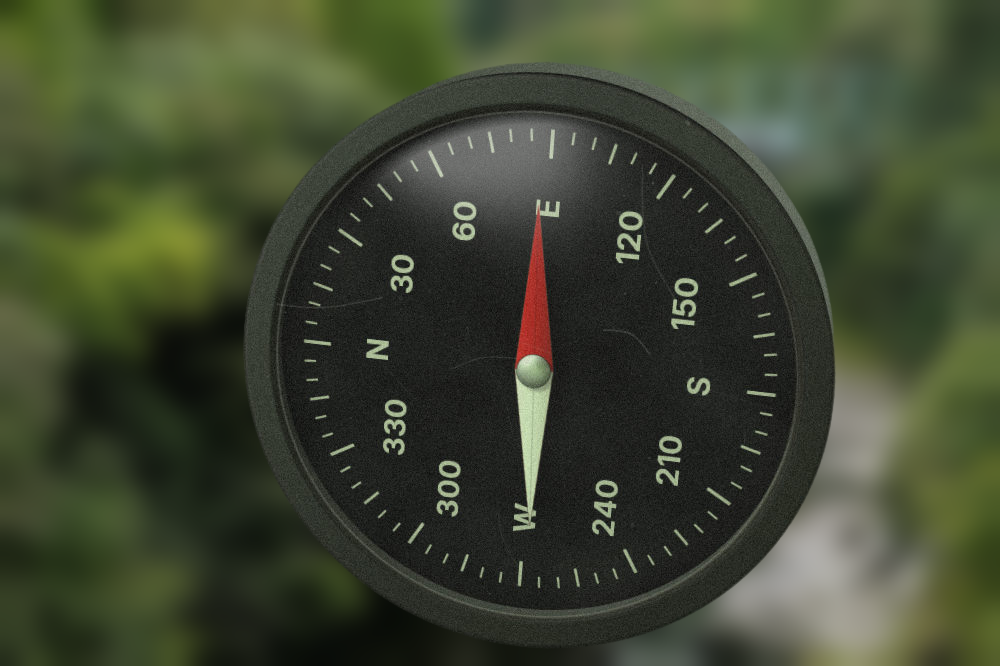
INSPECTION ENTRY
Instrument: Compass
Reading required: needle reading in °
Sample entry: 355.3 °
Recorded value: 87.5 °
